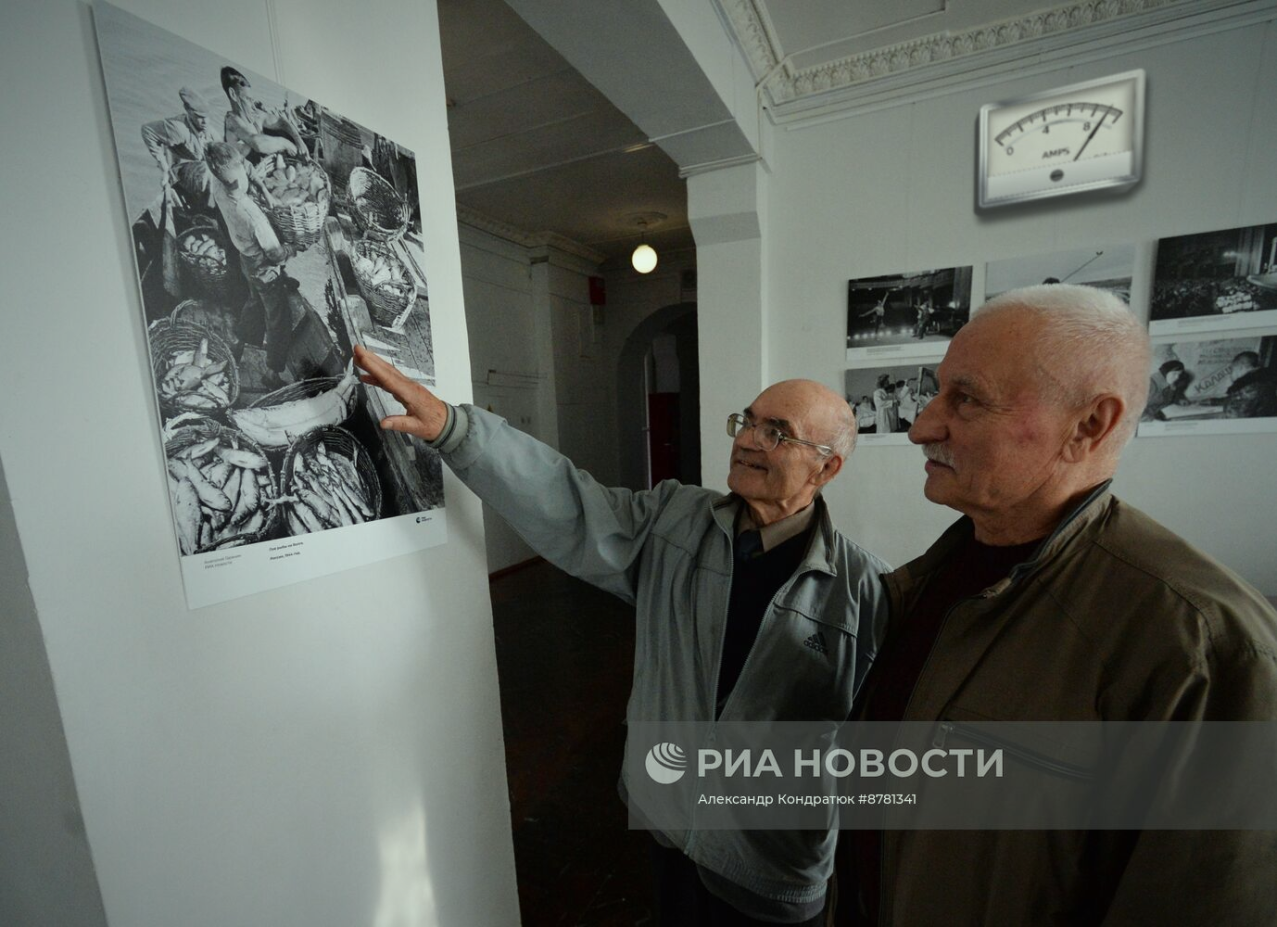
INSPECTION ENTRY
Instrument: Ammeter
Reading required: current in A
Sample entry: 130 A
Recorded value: 9 A
